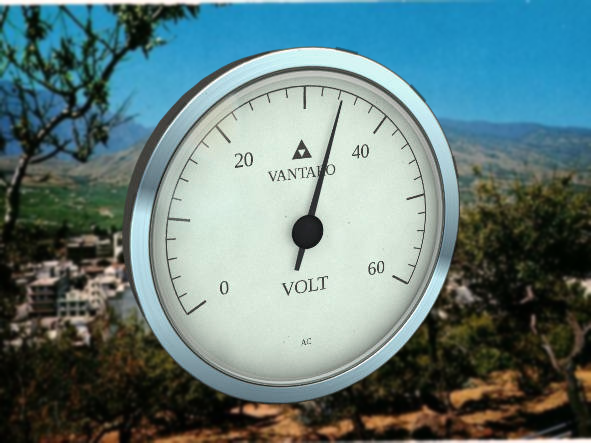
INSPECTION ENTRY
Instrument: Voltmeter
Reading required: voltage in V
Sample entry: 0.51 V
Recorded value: 34 V
